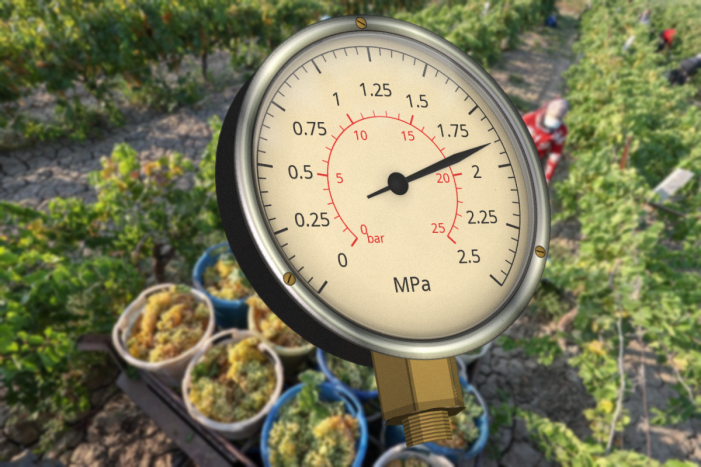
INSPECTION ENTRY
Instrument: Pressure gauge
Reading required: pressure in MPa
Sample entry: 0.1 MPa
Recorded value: 1.9 MPa
